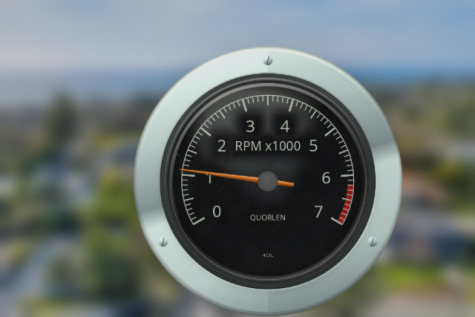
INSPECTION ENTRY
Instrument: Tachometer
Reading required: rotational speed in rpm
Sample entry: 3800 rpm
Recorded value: 1100 rpm
